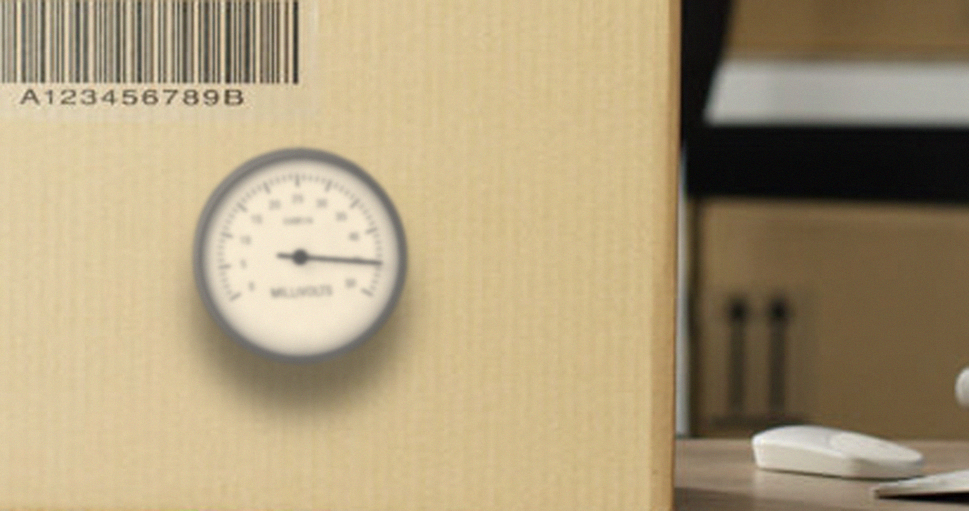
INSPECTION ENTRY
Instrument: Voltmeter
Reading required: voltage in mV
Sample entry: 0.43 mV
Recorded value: 45 mV
